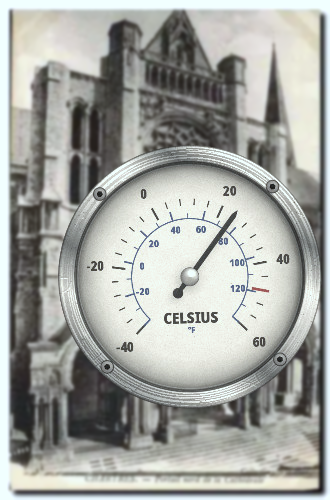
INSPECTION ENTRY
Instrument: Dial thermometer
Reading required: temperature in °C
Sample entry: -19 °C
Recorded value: 24 °C
